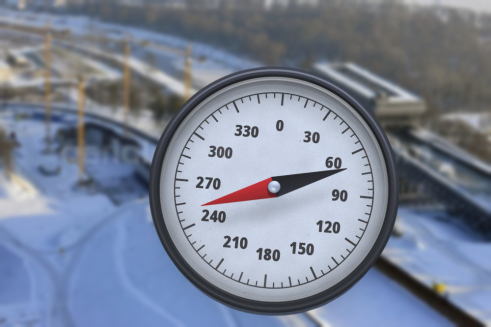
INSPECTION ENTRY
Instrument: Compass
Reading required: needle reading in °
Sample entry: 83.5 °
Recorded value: 250 °
